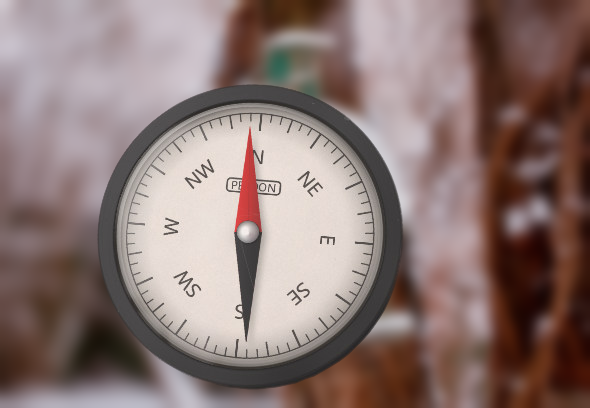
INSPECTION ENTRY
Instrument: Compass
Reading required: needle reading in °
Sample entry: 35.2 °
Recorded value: 355 °
